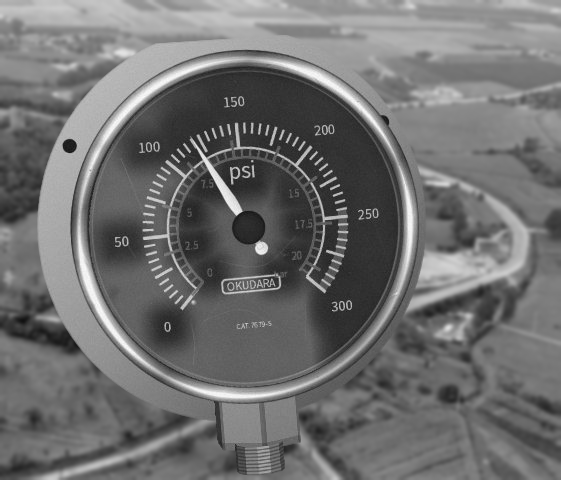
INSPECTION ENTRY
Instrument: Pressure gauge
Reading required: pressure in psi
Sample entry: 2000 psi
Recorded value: 120 psi
